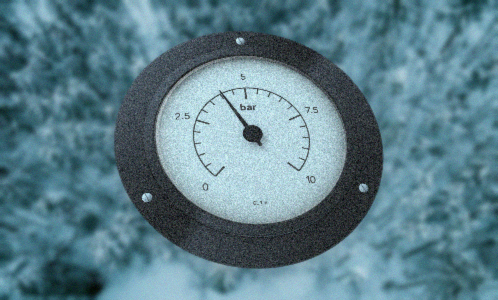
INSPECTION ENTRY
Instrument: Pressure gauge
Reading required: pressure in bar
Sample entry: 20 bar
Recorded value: 4 bar
